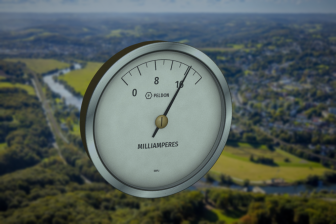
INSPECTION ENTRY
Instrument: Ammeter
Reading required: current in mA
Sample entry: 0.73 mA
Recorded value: 16 mA
